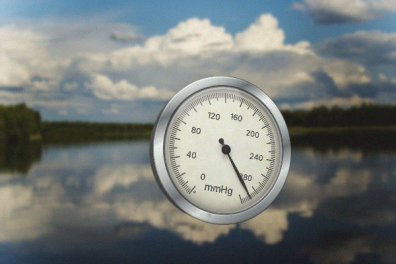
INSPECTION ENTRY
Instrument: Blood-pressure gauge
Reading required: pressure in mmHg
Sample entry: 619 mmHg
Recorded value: 290 mmHg
